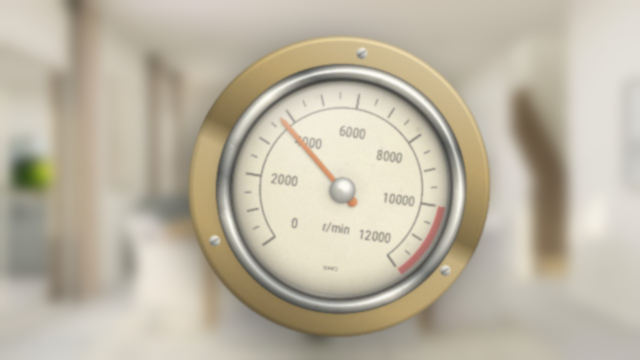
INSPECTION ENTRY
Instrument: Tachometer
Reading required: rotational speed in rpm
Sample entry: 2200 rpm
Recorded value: 3750 rpm
